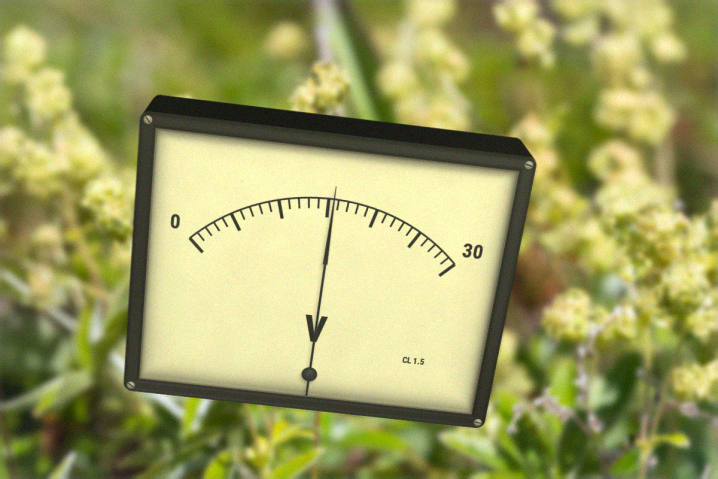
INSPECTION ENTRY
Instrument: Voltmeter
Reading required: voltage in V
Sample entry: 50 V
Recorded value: 15.5 V
